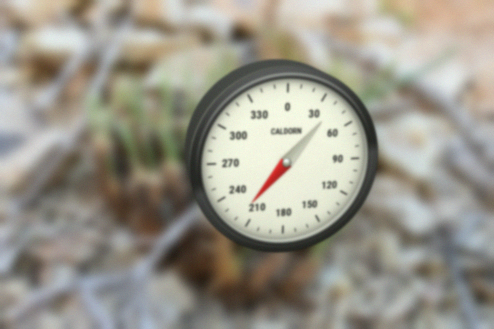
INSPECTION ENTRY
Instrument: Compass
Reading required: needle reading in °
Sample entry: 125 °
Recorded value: 220 °
